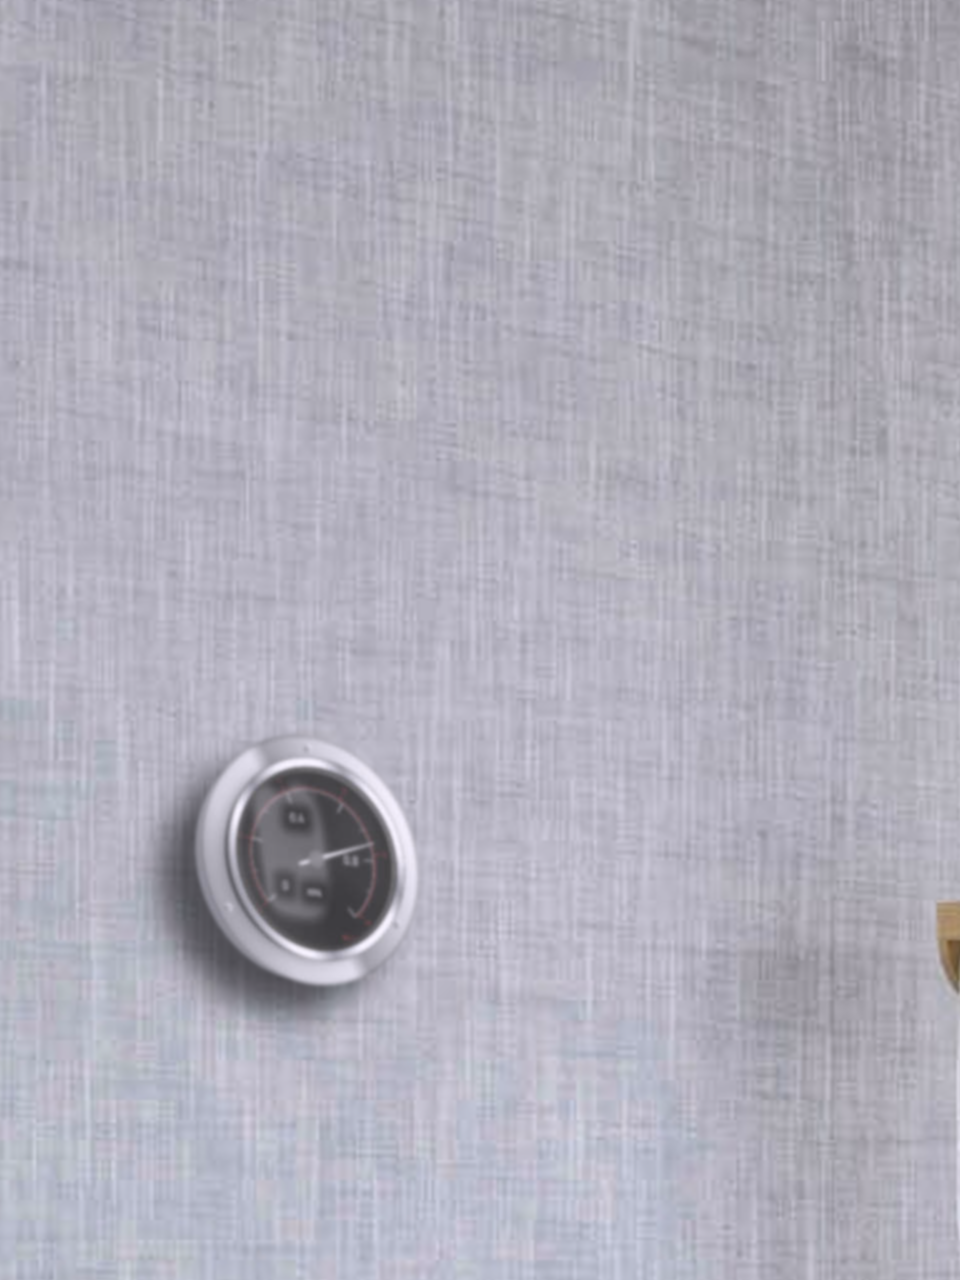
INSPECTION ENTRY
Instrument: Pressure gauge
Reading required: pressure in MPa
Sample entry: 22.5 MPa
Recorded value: 0.75 MPa
